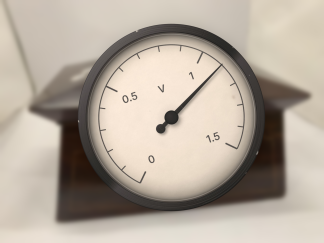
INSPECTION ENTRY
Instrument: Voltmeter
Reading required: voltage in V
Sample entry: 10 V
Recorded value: 1.1 V
